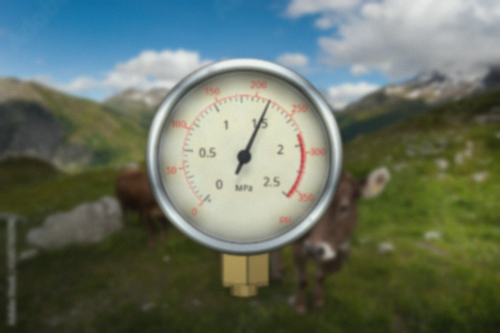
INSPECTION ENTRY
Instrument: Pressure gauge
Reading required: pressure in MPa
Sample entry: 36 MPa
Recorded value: 1.5 MPa
